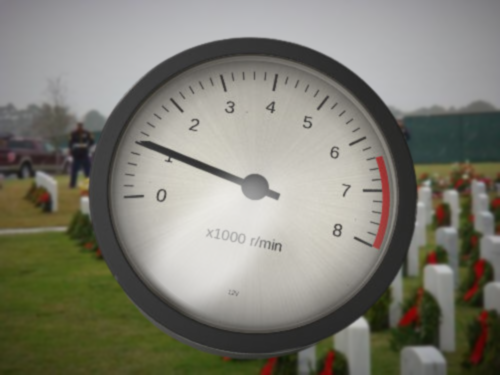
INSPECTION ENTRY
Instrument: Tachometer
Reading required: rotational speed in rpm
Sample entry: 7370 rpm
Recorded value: 1000 rpm
